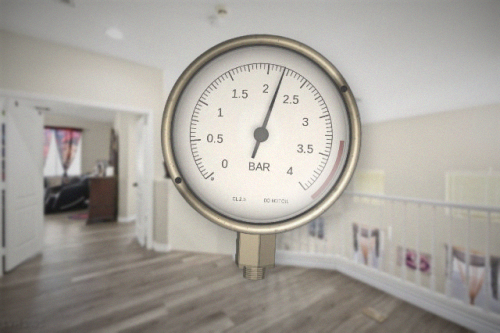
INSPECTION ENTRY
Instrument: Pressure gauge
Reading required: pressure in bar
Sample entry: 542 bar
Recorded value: 2.2 bar
